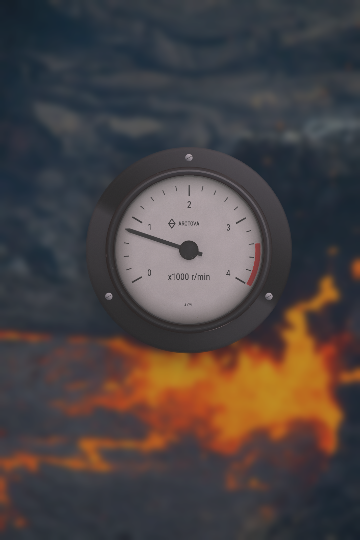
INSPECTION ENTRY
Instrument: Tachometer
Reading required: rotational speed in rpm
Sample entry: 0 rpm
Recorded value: 800 rpm
